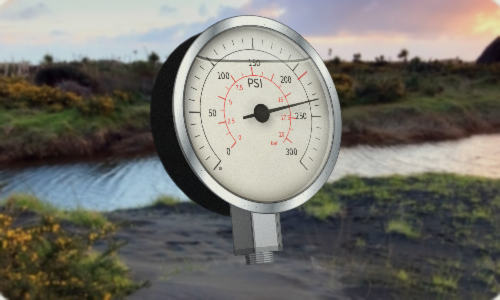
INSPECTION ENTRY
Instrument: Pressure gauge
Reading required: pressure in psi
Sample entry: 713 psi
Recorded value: 235 psi
